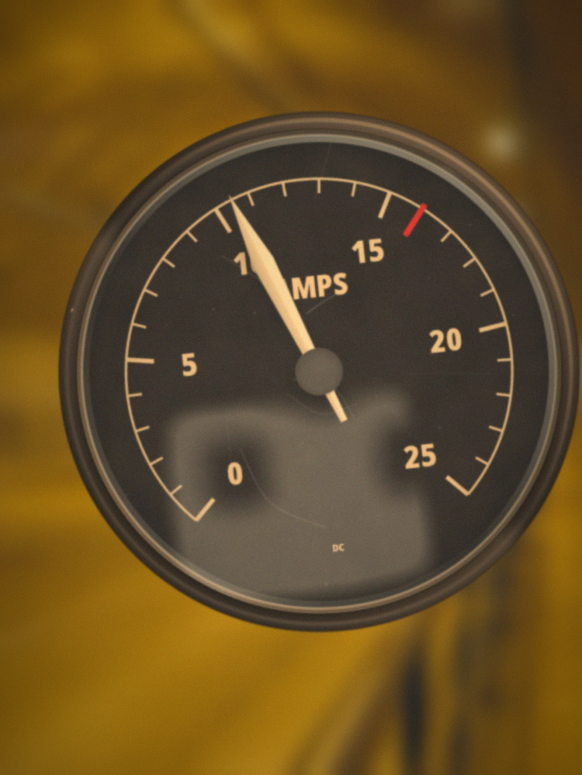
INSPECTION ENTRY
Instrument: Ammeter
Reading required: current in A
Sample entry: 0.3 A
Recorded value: 10.5 A
